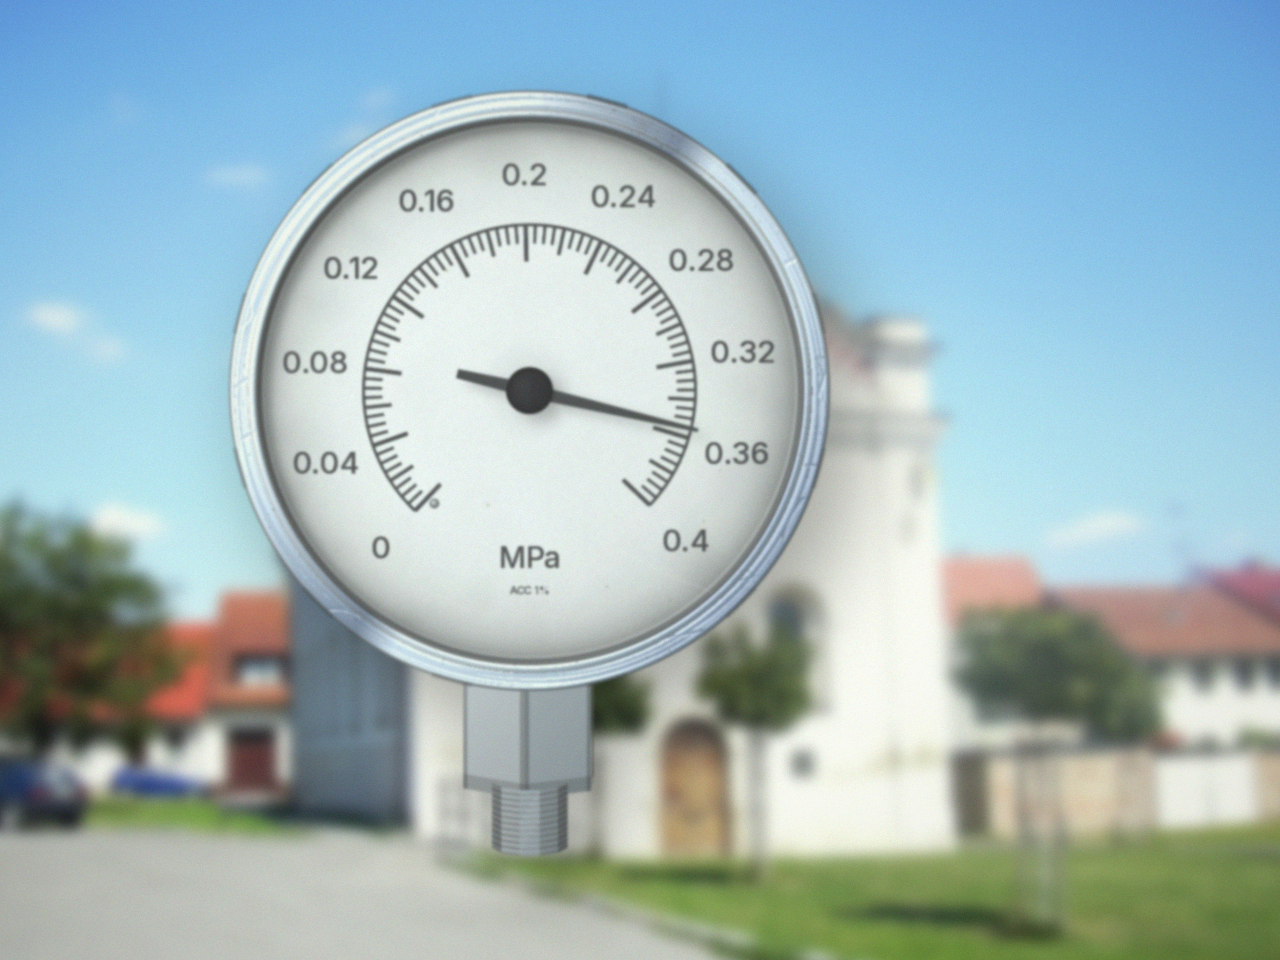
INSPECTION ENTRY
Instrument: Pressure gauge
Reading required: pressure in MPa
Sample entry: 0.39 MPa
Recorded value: 0.355 MPa
